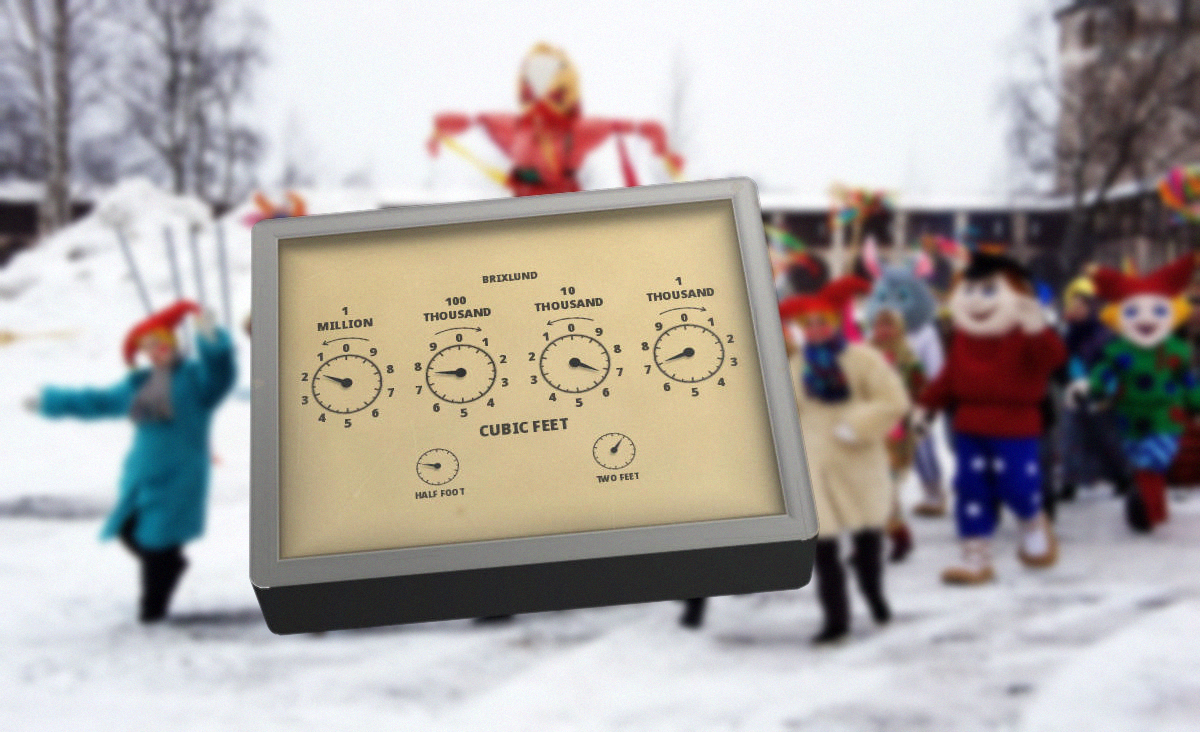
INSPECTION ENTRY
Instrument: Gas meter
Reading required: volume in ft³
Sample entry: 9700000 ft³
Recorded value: 176700 ft³
